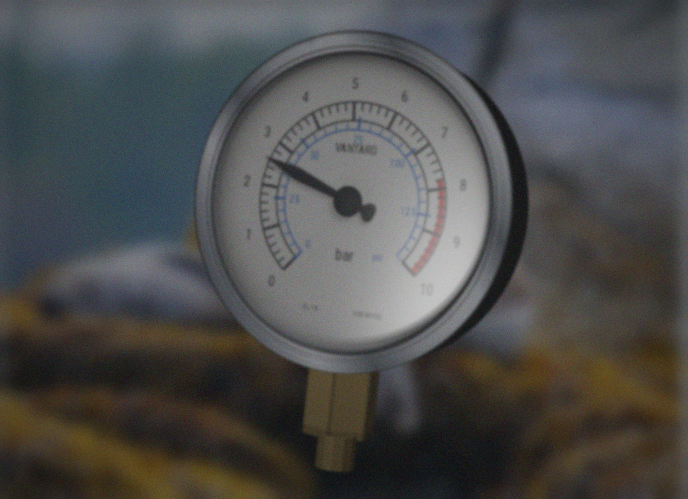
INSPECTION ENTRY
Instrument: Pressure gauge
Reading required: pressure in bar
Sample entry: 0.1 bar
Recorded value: 2.6 bar
